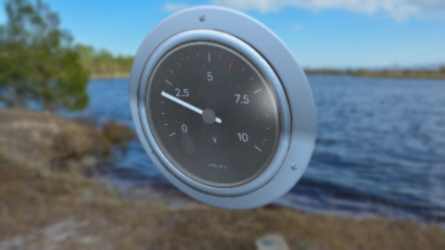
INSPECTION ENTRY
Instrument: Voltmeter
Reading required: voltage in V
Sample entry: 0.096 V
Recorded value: 2 V
